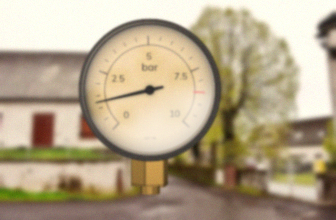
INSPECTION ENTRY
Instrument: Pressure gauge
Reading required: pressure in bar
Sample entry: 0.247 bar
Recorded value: 1.25 bar
